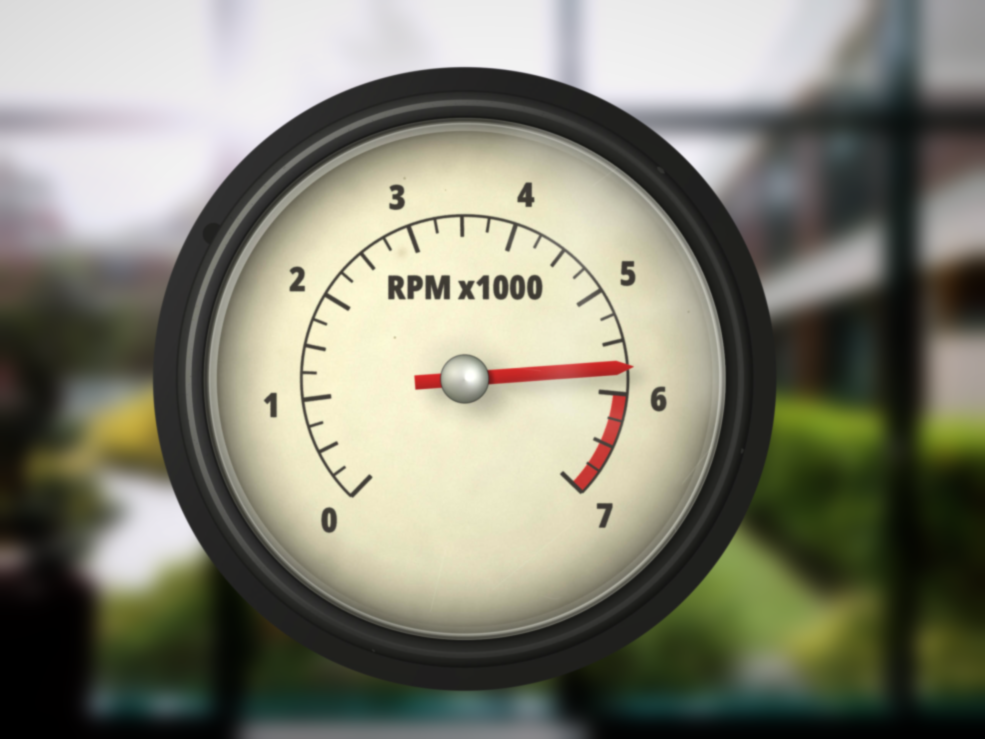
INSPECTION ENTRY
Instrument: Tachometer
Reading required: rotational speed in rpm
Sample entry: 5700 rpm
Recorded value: 5750 rpm
